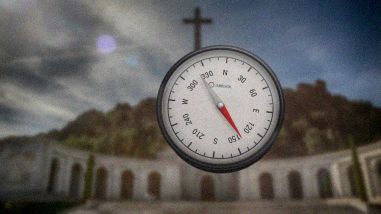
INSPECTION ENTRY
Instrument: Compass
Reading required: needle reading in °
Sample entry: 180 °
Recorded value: 140 °
